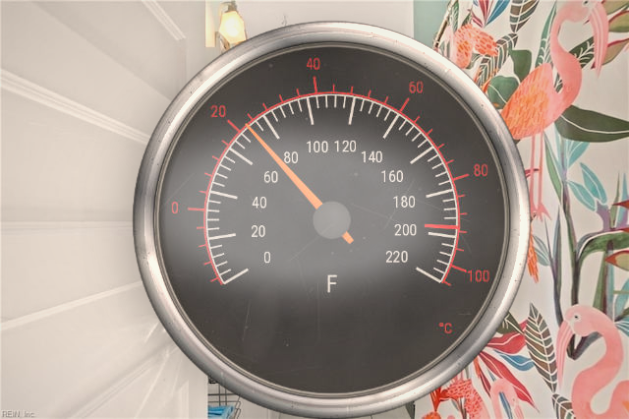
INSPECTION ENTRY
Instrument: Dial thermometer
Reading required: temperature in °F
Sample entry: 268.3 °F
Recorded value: 72 °F
